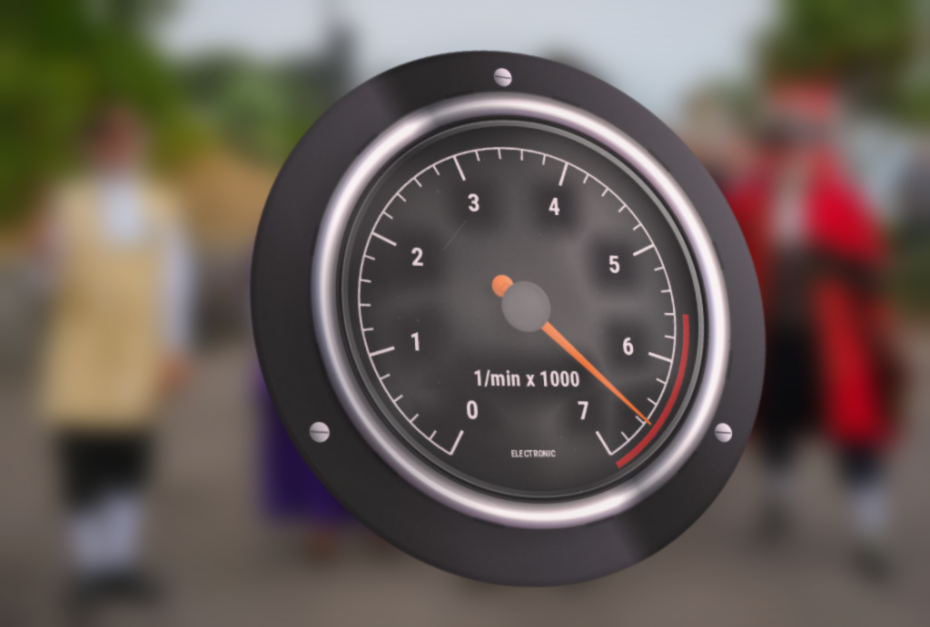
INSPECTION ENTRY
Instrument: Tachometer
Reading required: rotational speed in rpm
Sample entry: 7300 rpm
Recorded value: 6600 rpm
